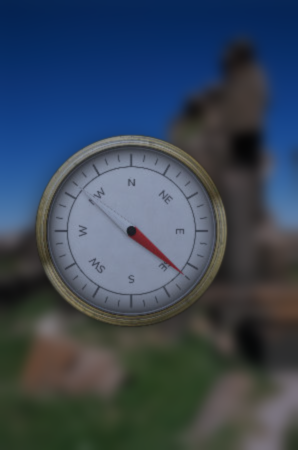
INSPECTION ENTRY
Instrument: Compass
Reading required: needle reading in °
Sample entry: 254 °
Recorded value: 130 °
